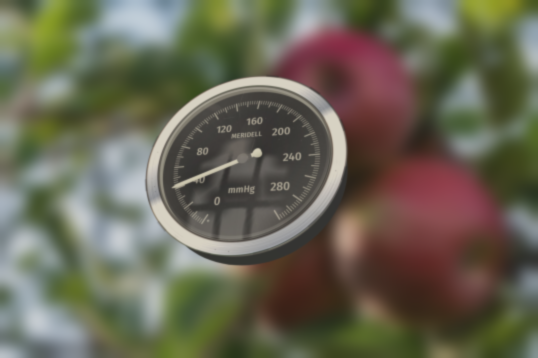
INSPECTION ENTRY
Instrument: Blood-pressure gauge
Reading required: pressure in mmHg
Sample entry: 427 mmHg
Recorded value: 40 mmHg
